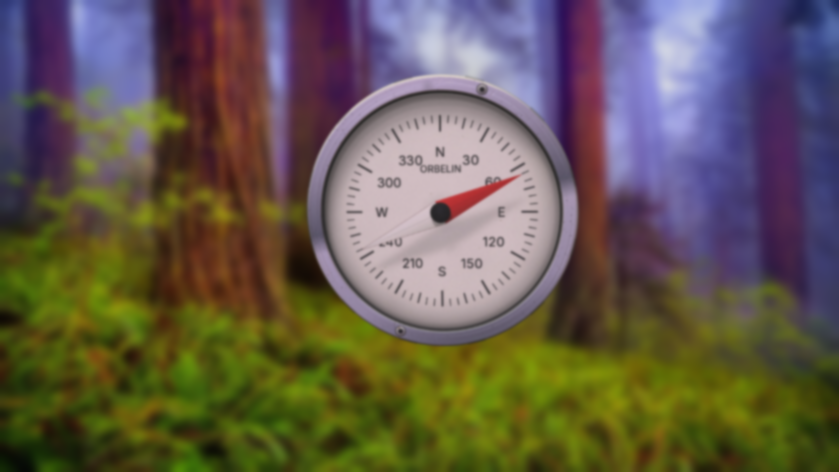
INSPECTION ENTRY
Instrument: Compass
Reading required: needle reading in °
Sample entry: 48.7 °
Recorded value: 65 °
